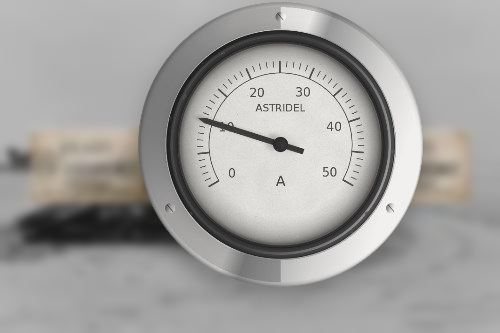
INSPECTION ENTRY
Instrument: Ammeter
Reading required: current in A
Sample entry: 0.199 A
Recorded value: 10 A
